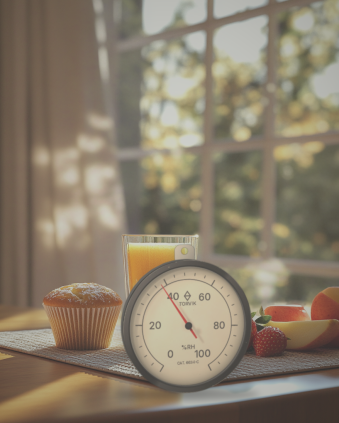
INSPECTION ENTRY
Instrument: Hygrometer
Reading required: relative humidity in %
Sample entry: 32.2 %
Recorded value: 38 %
